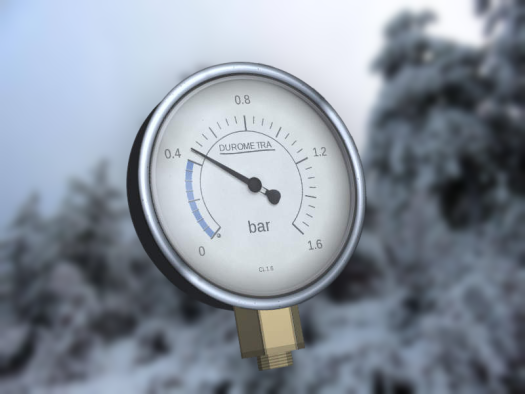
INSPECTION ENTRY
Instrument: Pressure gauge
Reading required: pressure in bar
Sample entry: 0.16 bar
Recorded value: 0.45 bar
